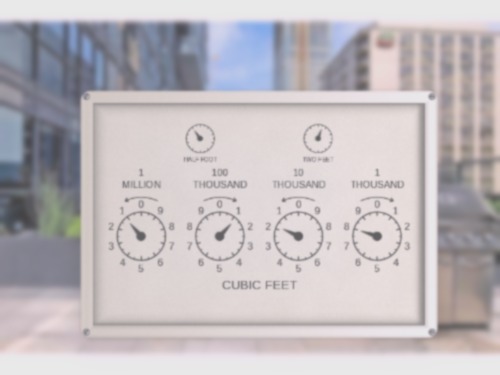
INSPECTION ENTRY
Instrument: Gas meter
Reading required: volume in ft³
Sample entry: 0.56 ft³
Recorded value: 111800 ft³
